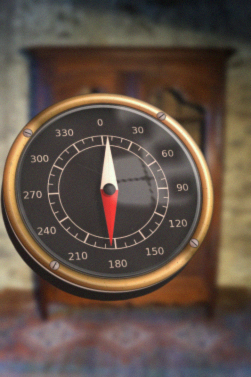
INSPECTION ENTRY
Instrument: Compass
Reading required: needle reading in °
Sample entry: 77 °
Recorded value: 185 °
